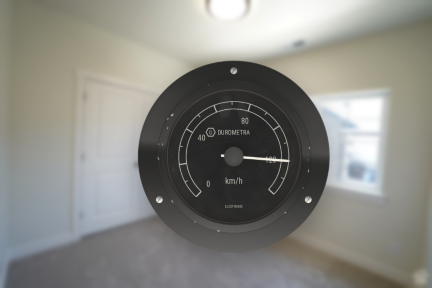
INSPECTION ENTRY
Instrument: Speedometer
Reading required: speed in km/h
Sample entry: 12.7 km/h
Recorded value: 120 km/h
